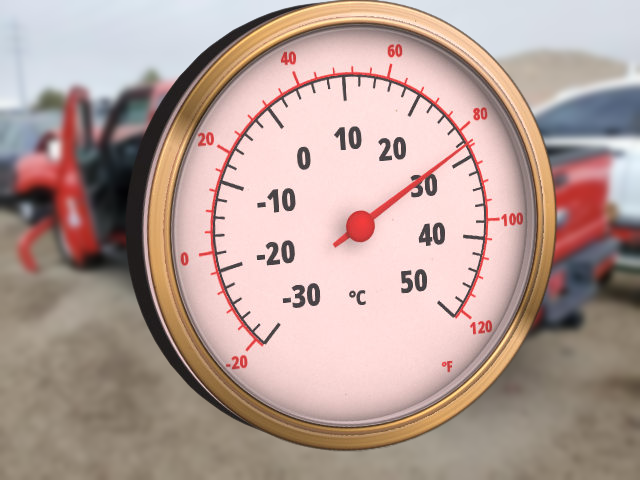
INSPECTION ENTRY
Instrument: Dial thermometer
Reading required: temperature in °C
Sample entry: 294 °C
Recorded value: 28 °C
